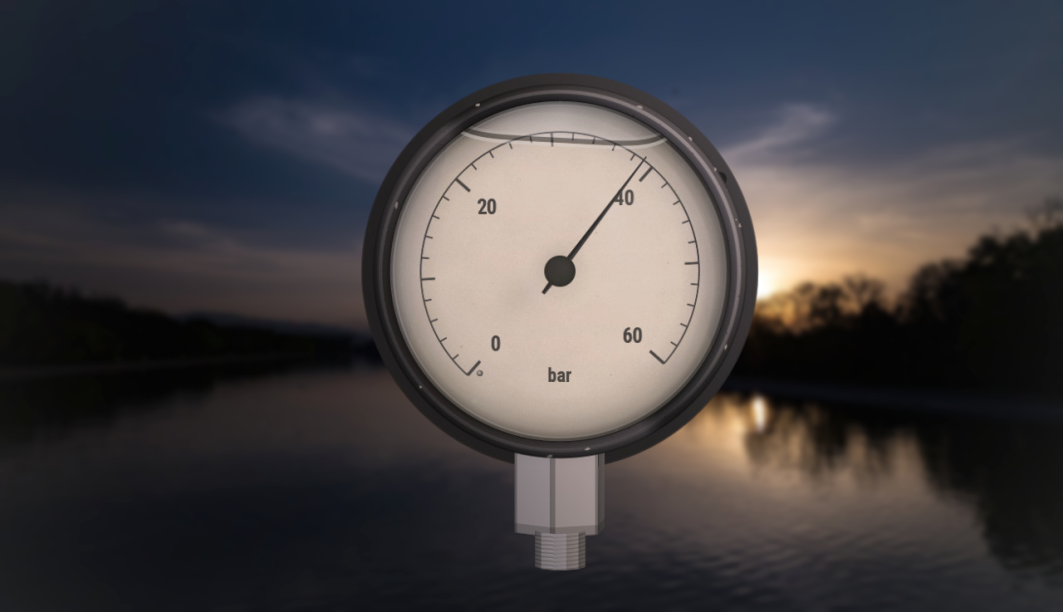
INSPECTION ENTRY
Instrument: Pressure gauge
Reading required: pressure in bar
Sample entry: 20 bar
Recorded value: 39 bar
